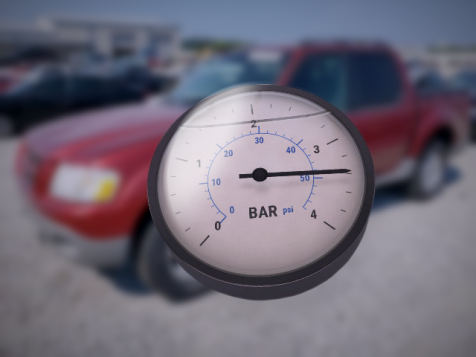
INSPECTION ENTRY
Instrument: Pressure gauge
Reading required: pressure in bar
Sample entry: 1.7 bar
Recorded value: 3.4 bar
